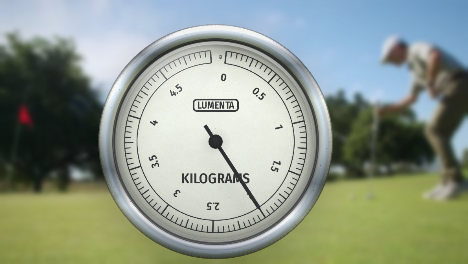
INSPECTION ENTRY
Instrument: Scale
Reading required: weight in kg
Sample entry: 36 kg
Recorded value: 2 kg
